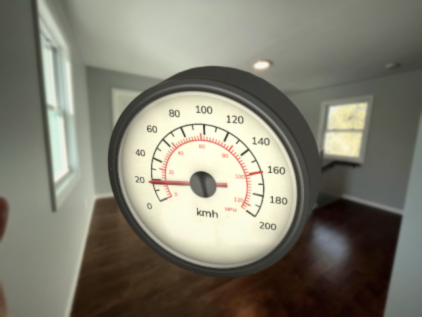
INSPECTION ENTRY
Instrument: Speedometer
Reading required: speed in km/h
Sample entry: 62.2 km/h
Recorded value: 20 km/h
